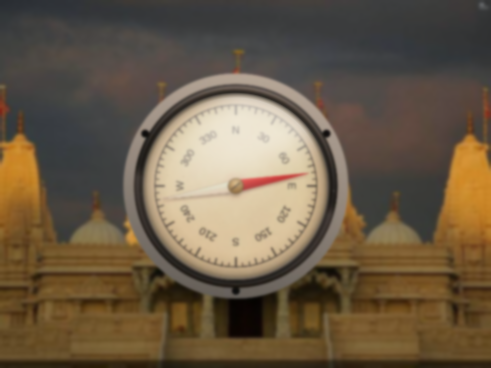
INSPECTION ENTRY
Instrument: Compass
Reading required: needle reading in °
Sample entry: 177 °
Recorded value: 80 °
